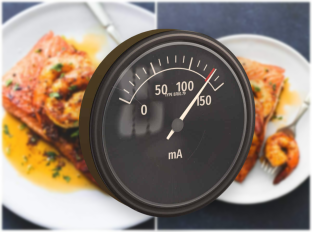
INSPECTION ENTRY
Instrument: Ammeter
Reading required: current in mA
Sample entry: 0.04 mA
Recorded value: 130 mA
